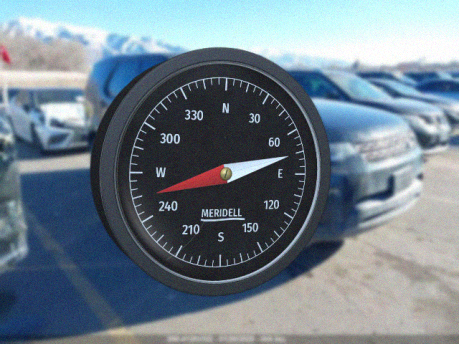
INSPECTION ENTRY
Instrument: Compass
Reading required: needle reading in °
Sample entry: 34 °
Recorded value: 255 °
